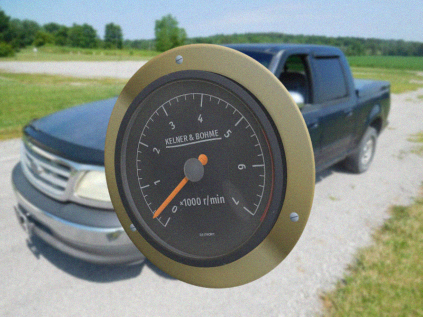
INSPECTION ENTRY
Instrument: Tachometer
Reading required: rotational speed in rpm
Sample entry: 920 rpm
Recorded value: 300 rpm
